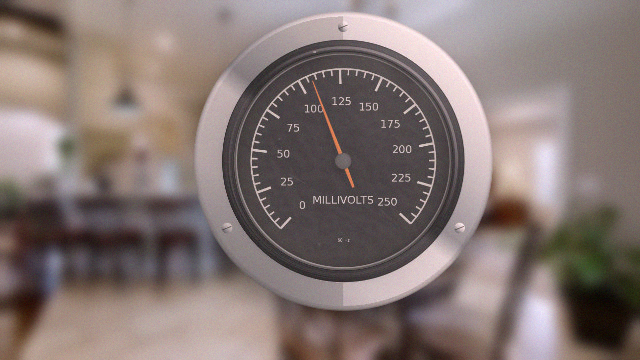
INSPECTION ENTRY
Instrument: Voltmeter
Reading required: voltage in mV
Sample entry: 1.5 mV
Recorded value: 107.5 mV
